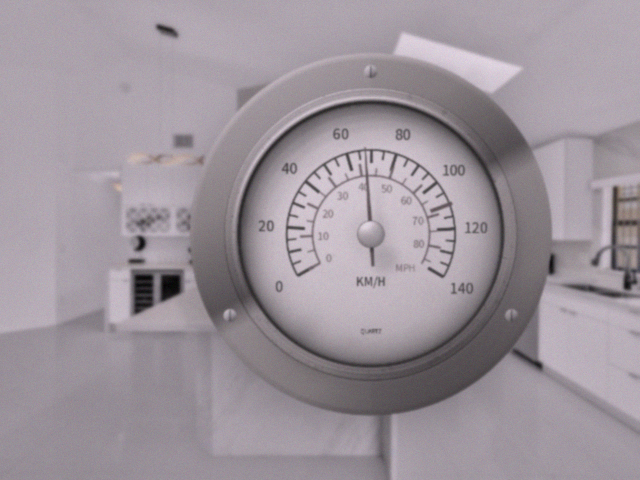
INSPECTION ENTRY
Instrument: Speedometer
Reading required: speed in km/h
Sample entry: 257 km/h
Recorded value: 67.5 km/h
